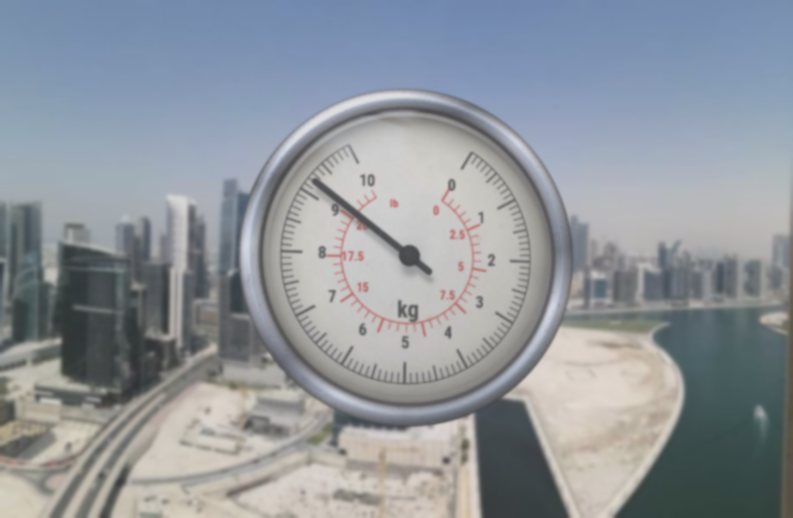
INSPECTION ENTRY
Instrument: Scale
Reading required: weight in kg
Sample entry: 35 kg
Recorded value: 9.2 kg
